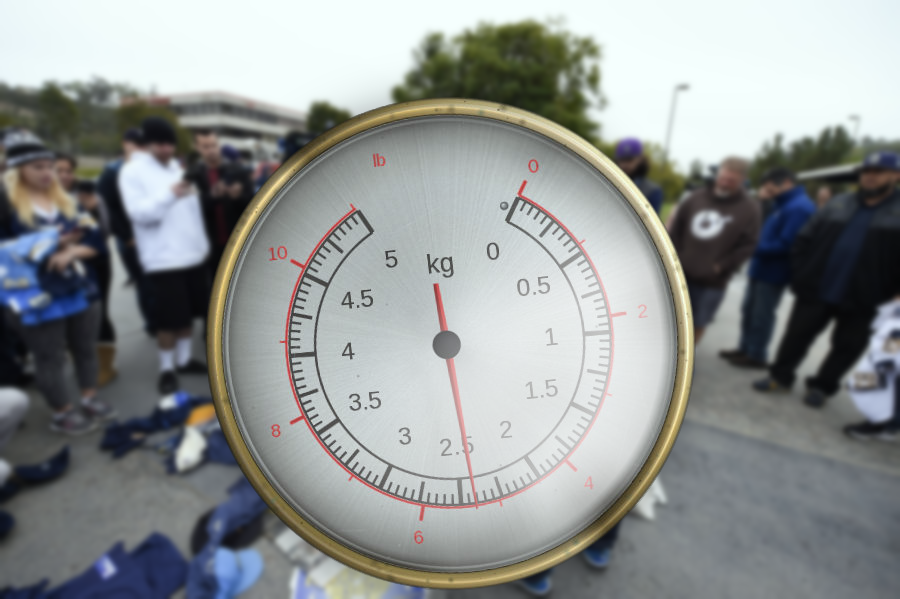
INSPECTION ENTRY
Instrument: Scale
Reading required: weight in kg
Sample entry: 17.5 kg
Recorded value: 2.4 kg
